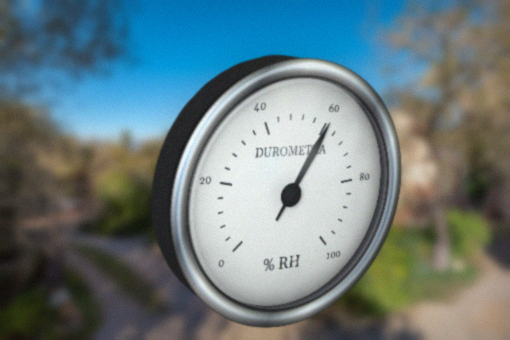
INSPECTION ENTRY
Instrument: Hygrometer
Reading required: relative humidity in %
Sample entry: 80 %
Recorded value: 60 %
